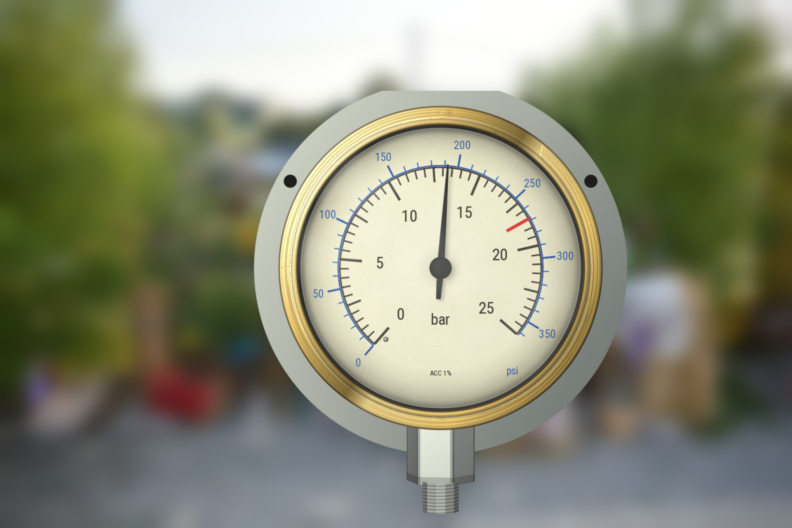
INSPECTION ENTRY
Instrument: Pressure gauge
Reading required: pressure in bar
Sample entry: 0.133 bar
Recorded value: 13.25 bar
